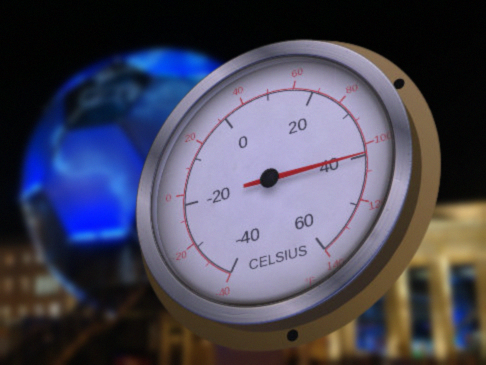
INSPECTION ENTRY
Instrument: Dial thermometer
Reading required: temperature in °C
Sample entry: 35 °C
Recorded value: 40 °C
